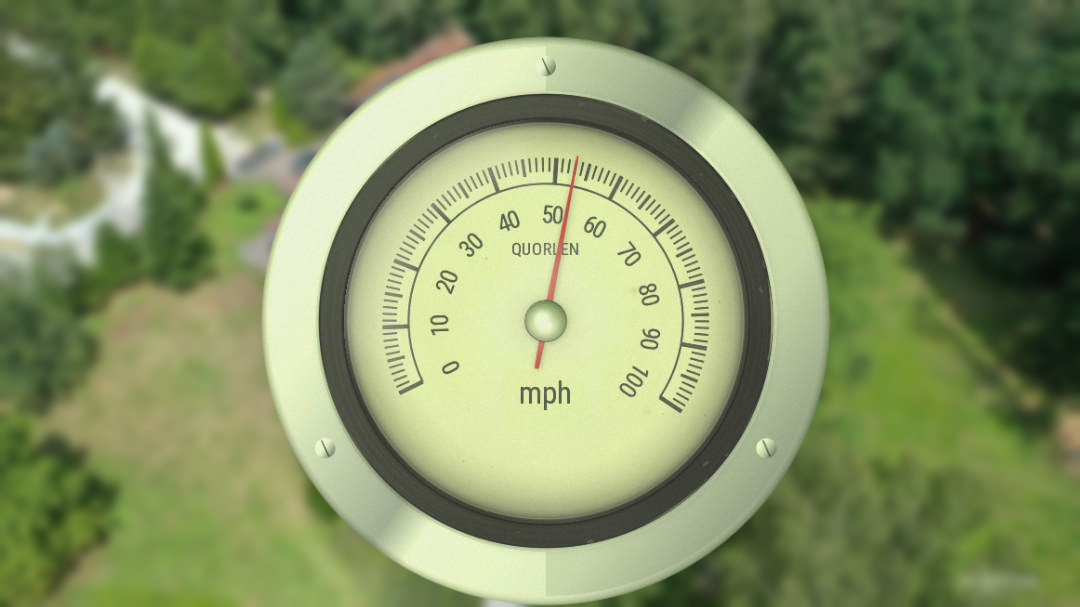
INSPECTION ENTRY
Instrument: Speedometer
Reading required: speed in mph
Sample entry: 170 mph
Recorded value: 53 mph
